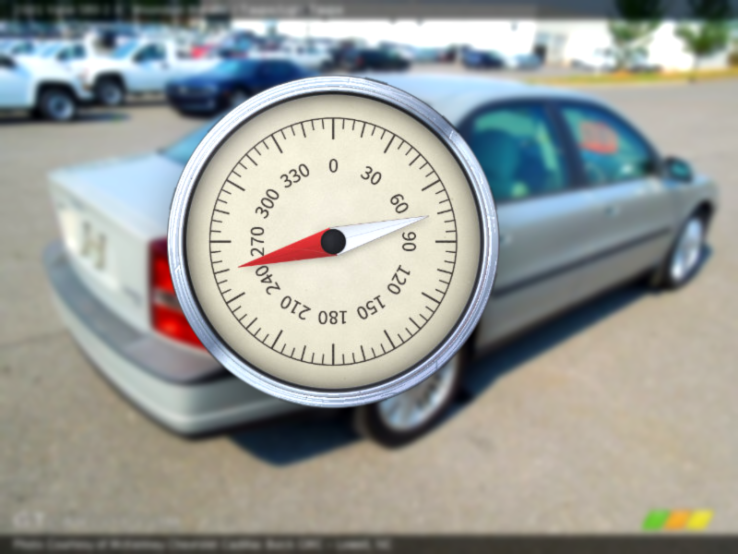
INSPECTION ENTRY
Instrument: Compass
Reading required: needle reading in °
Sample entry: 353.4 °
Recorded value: 255 °
